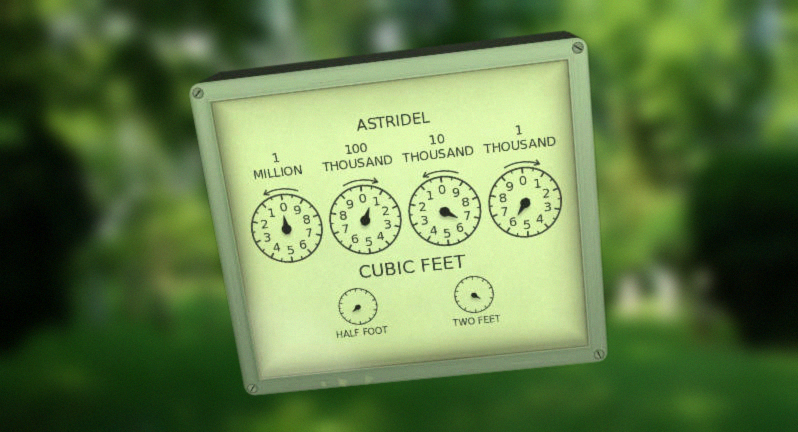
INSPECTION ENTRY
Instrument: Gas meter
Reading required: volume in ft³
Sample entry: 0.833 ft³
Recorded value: 6600 ft³
